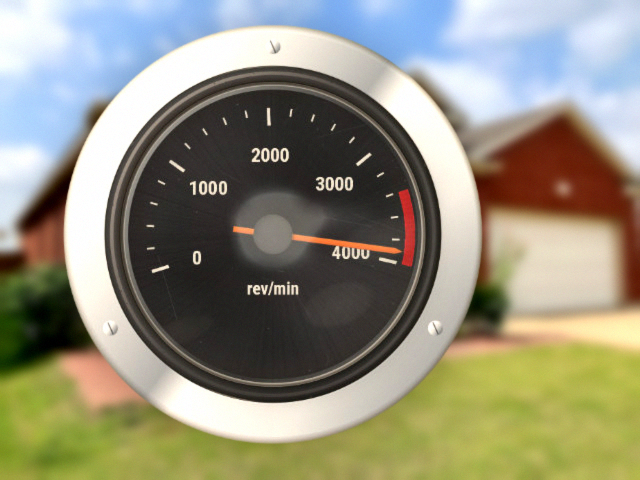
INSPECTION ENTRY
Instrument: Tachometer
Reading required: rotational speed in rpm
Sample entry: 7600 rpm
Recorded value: 3900 rpm
